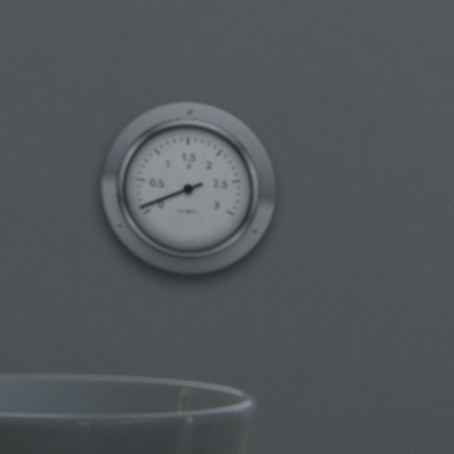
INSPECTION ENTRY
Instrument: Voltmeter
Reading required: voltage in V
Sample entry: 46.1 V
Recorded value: 0.1 V
